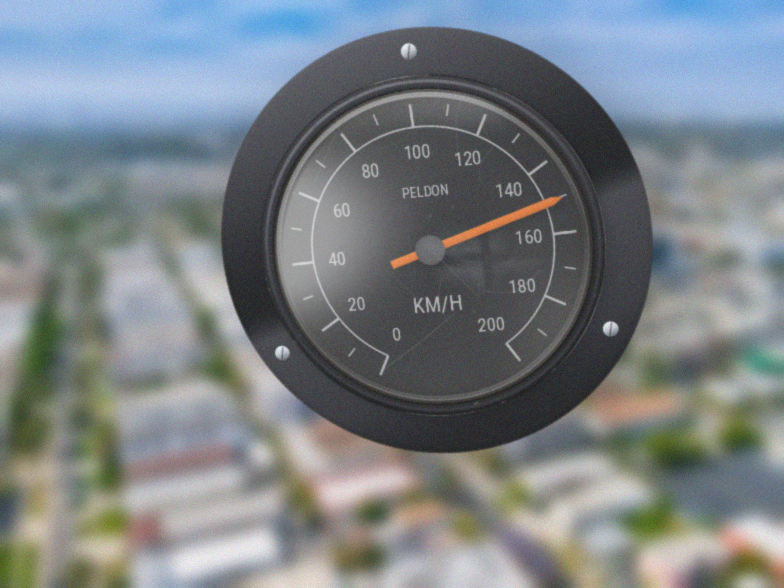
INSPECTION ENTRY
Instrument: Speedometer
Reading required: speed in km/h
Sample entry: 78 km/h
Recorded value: 150 km/h
